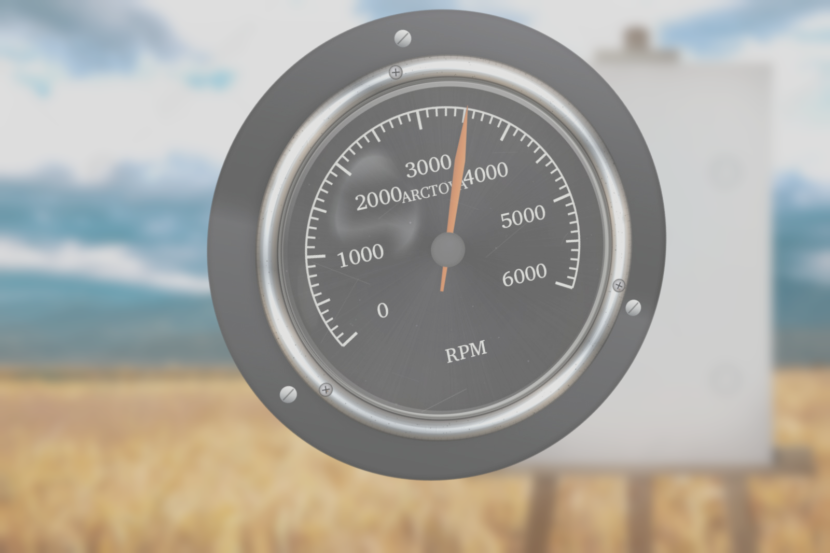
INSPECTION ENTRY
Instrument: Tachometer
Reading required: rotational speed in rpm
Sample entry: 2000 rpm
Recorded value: 3500 rpm
